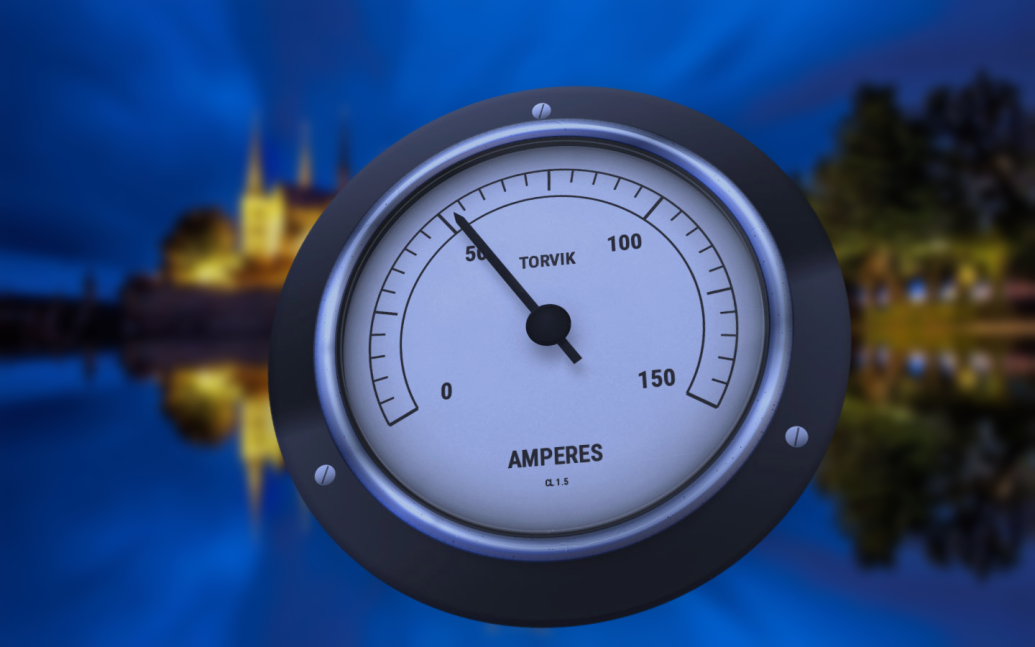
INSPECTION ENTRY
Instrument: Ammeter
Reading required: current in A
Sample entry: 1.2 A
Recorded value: 52.5 A
